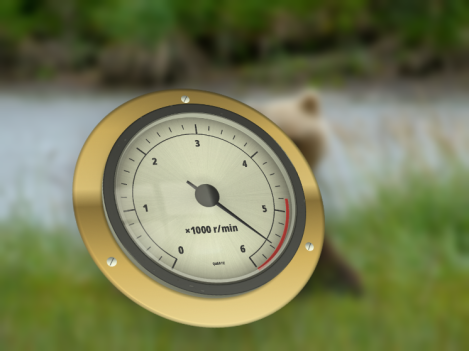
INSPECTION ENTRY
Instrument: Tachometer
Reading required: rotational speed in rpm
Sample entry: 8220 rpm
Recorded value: 5600 rpm
